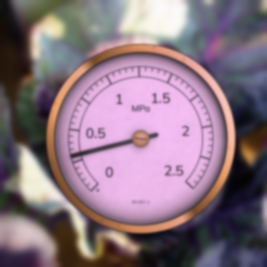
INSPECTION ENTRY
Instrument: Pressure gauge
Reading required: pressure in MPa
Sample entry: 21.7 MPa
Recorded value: 0.3 MPa
